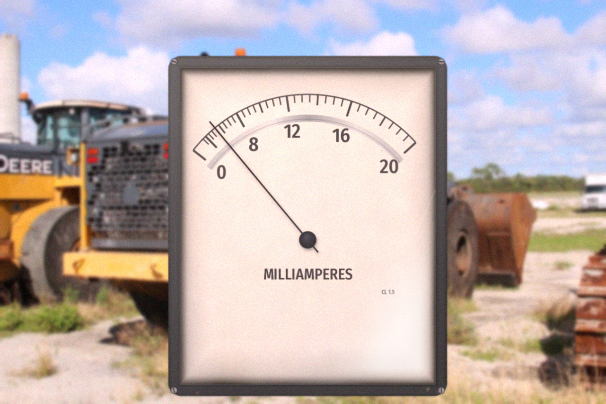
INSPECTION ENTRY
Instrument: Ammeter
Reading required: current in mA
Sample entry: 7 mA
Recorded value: 5.5 mA
